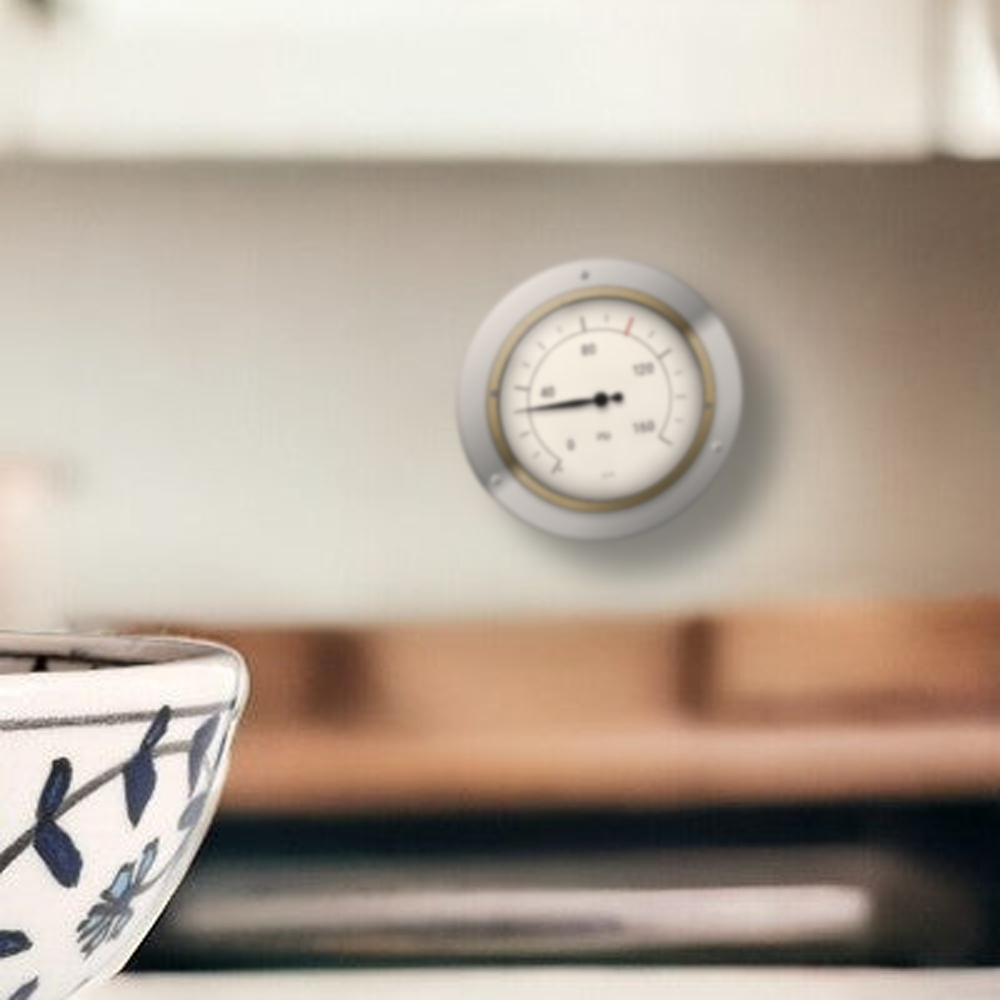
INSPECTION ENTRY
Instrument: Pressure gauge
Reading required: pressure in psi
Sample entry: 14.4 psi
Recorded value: 30 psi
